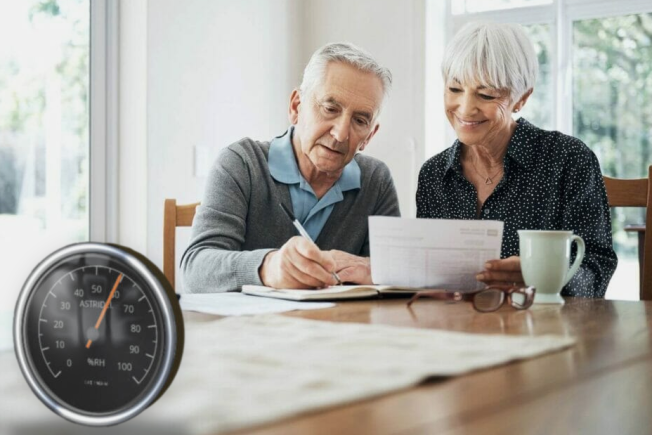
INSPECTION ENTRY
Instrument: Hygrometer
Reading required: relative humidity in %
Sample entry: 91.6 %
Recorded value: 60 %
